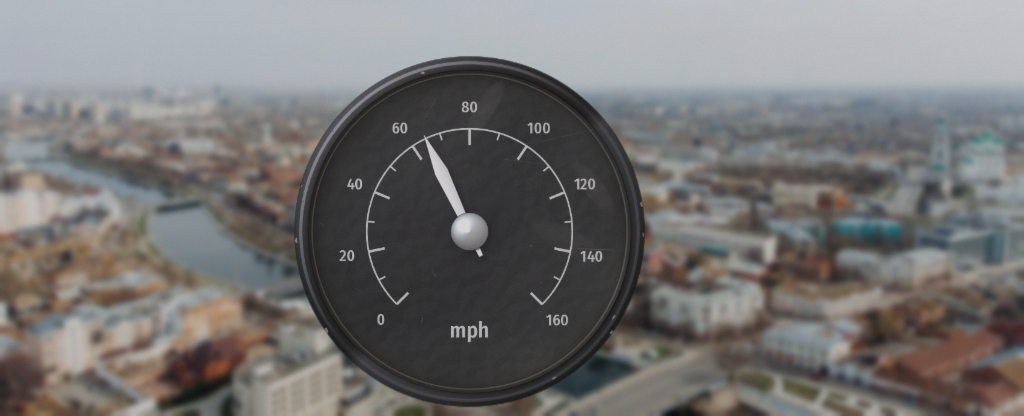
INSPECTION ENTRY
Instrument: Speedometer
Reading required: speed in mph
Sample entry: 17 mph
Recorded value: 65 mph
